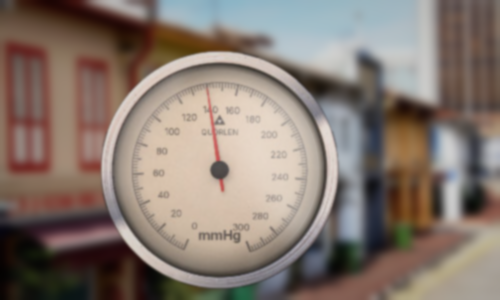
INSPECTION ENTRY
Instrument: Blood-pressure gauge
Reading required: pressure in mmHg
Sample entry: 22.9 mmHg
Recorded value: 140 mmHg
